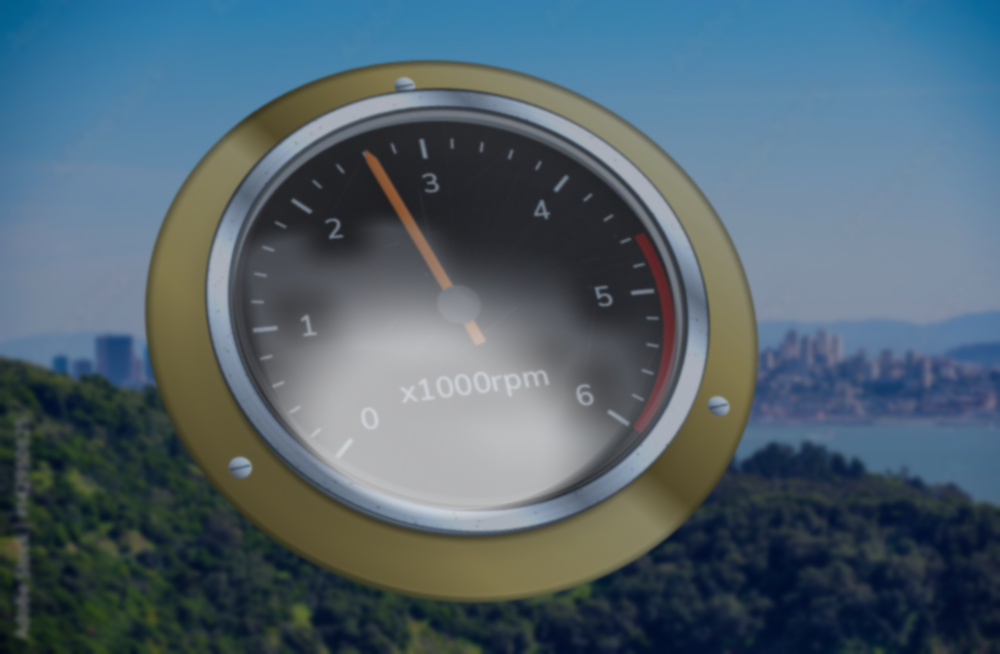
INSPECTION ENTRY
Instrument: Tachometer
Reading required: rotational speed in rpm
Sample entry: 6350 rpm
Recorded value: 2600 rpm
